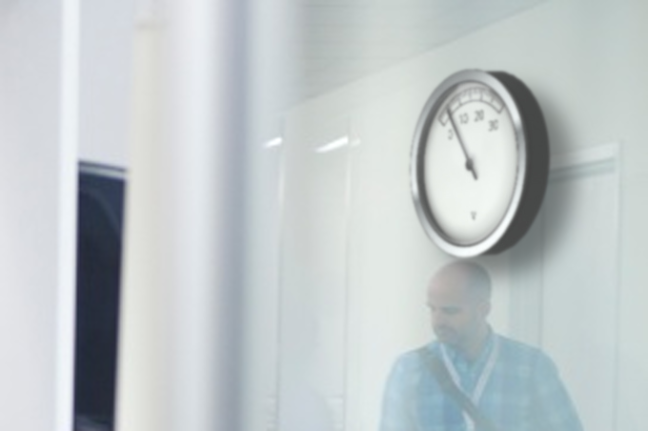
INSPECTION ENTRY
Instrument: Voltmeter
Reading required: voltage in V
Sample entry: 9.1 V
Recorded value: 5 V
